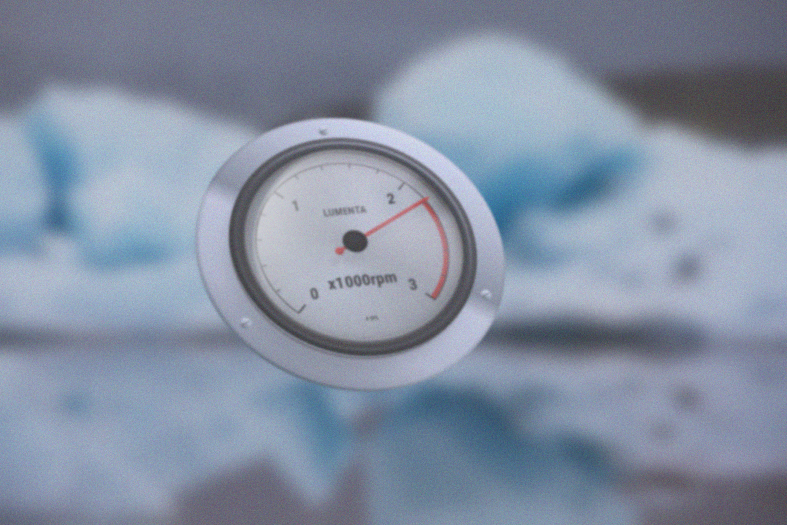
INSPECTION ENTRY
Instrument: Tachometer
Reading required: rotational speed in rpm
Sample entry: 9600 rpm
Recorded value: 2200 rpm
